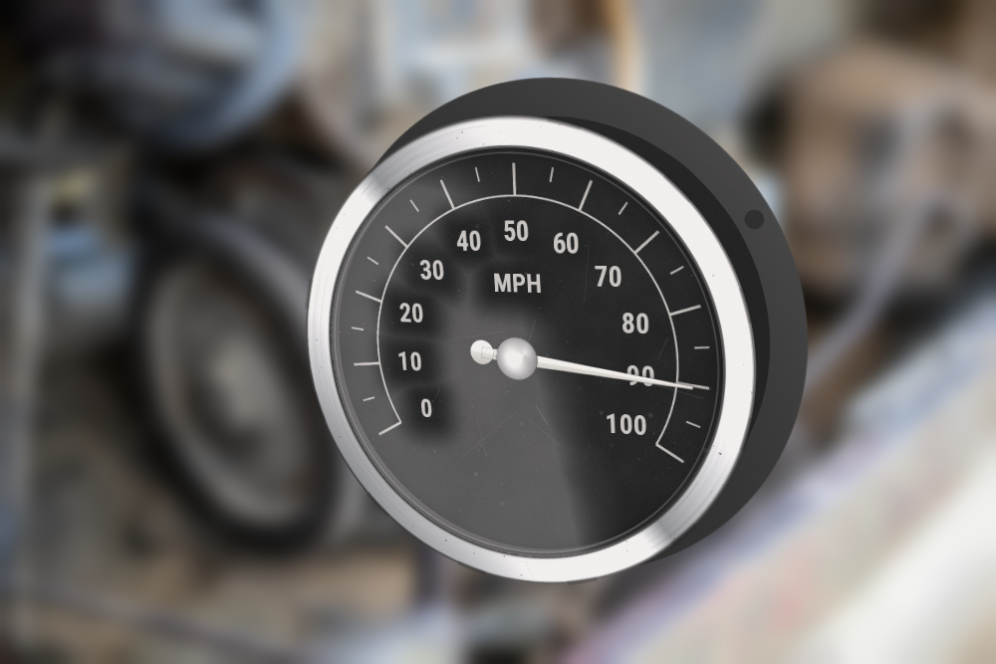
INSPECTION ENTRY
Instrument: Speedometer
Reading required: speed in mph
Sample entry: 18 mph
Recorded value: 90 mph
